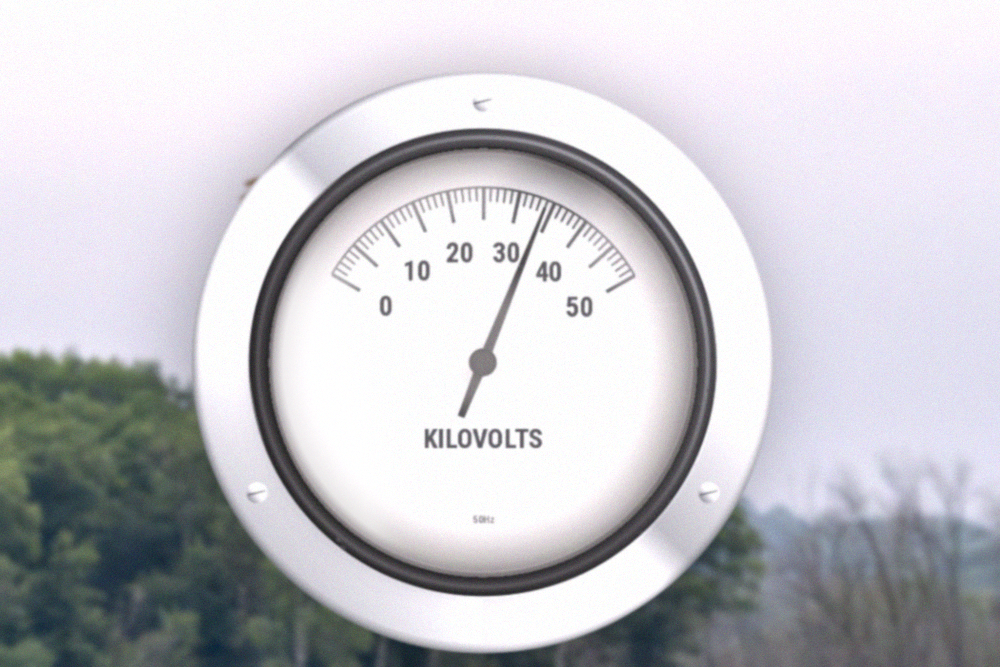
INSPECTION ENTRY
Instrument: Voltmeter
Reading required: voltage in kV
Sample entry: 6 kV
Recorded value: 34 kV
